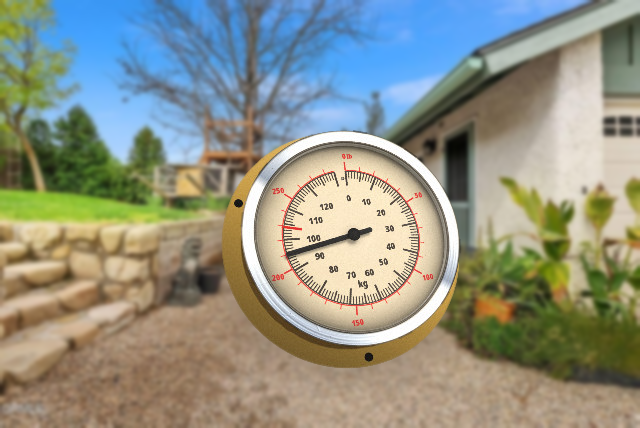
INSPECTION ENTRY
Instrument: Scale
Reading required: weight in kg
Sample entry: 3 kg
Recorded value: 95 kg
